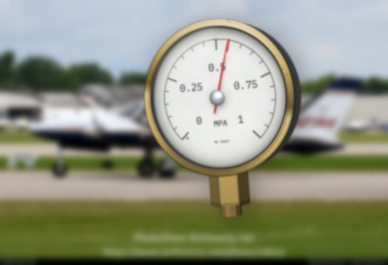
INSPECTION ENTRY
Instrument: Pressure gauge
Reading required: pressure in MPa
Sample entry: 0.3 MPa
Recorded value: 0.55 MPa
